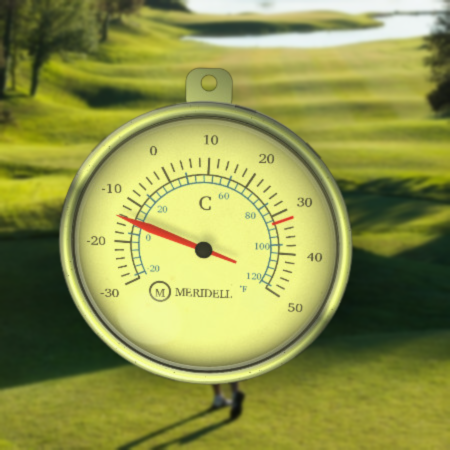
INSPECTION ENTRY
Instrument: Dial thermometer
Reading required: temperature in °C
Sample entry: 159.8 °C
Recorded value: -14 °C
